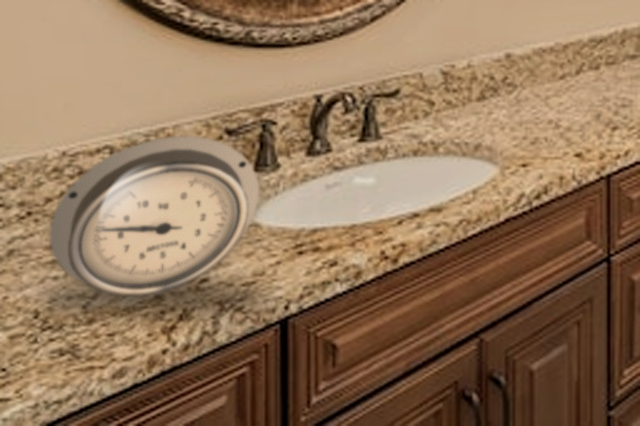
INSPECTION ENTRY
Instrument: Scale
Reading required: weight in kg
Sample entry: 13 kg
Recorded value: 8.5 kg
